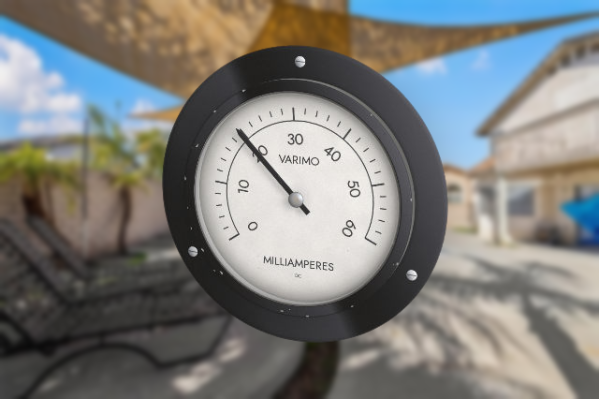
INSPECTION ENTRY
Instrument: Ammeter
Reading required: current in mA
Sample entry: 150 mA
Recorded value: 20 mA
